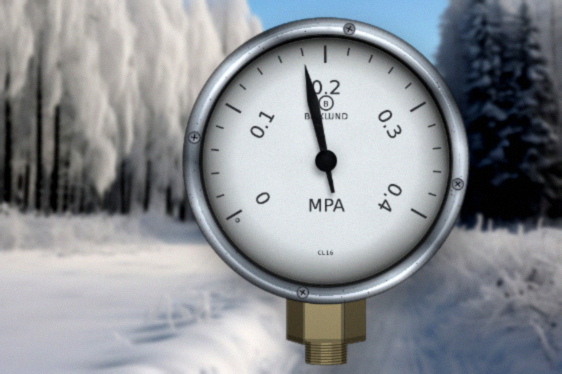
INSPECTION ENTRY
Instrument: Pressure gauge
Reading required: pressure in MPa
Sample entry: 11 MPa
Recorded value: 0.18 MPa
